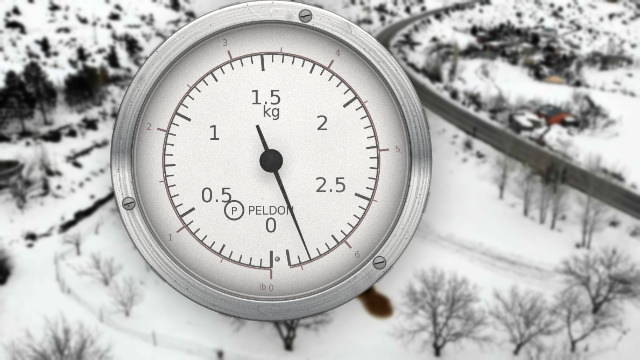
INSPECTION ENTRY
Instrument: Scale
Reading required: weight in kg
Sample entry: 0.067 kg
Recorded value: 2.9 kg
